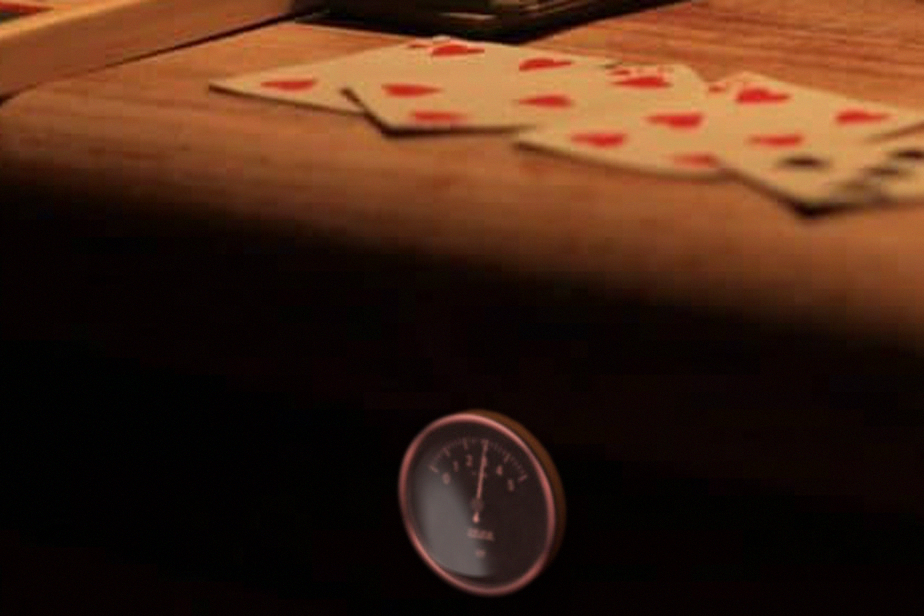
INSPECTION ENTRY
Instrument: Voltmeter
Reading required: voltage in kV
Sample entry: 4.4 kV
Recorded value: 3 kV
